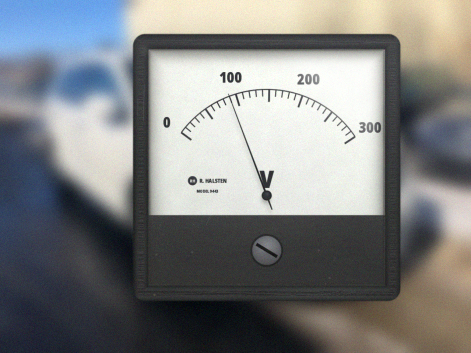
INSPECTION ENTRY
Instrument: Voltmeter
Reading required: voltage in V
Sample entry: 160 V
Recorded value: 90 V
